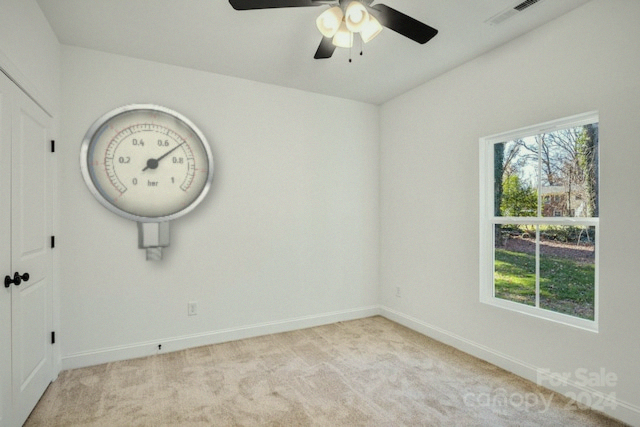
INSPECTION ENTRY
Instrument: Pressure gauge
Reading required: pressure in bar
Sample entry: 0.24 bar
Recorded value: 0.7 bar
